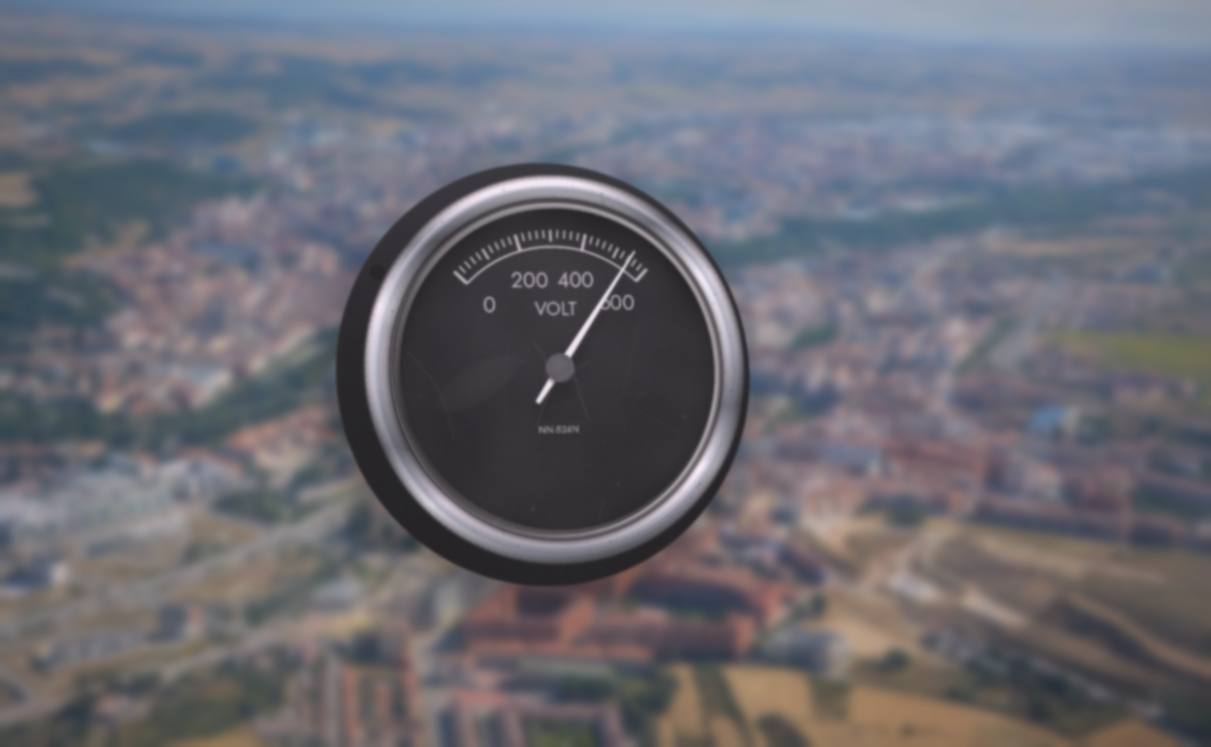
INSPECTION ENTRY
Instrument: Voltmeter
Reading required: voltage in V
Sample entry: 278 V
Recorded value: 540 V
